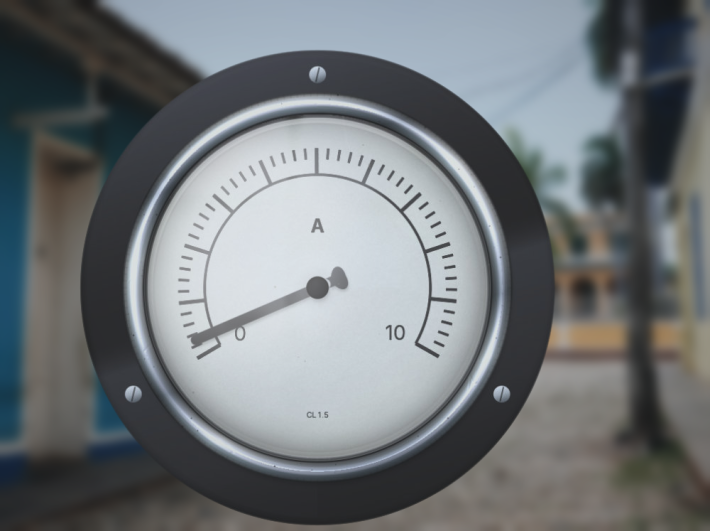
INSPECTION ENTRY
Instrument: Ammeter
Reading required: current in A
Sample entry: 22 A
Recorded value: 0.3 A
